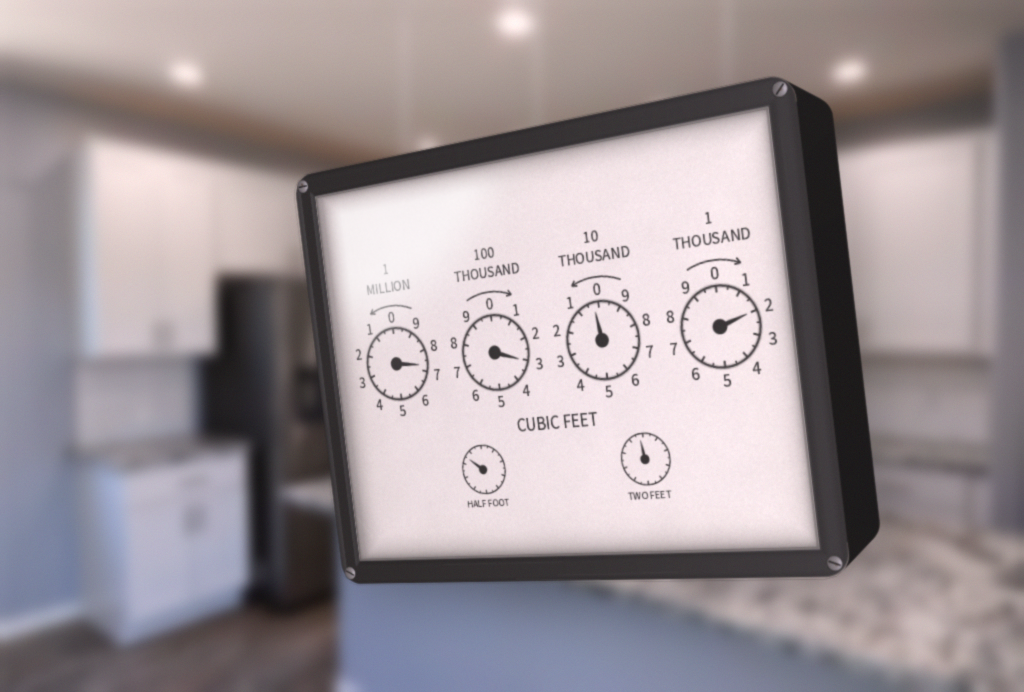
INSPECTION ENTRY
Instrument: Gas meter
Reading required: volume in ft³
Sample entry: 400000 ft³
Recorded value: 730200 ft³
